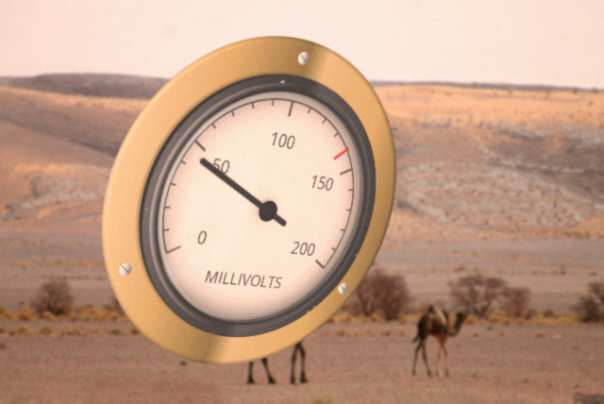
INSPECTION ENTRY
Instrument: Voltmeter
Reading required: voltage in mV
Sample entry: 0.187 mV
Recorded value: 45 mV
